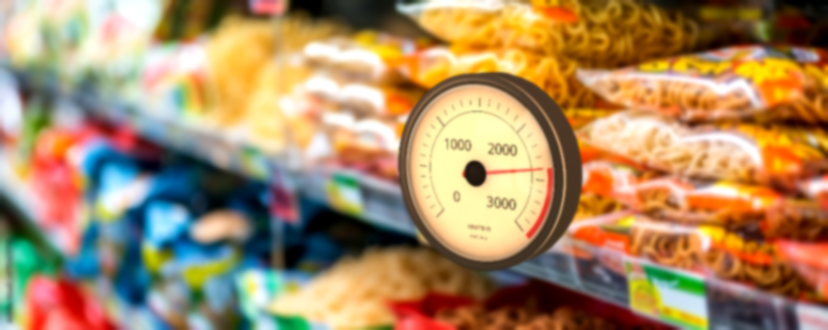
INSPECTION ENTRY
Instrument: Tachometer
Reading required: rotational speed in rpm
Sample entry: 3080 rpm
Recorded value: 2400 rpm
